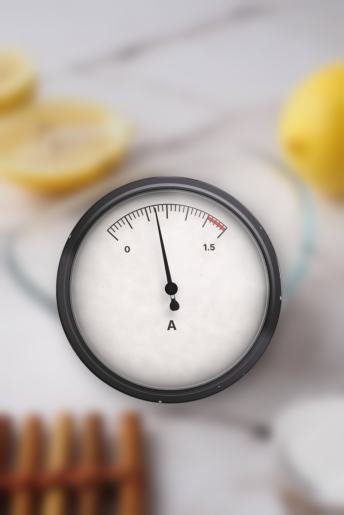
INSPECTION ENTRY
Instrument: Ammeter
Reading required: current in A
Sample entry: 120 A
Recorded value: 0.6 A
